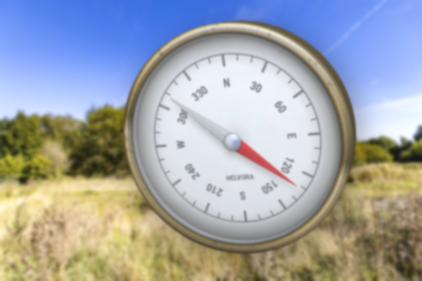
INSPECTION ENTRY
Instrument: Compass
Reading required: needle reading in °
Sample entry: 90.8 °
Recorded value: 130 °
